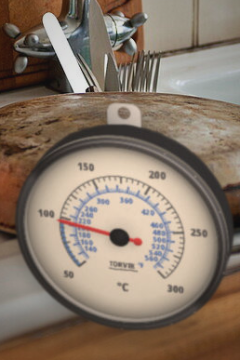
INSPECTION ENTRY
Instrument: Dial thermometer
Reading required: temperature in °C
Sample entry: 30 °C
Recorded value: 100 °C
